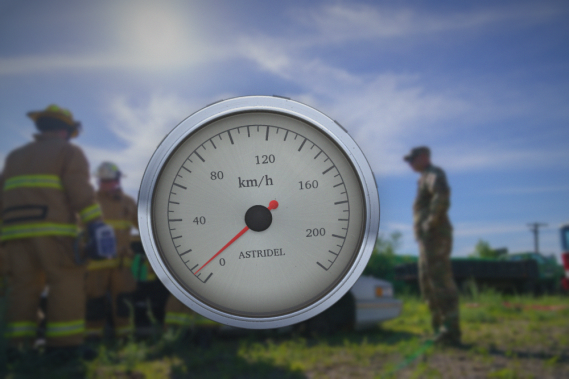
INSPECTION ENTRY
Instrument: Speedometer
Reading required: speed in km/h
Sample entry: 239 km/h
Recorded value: 7.5 km/h
